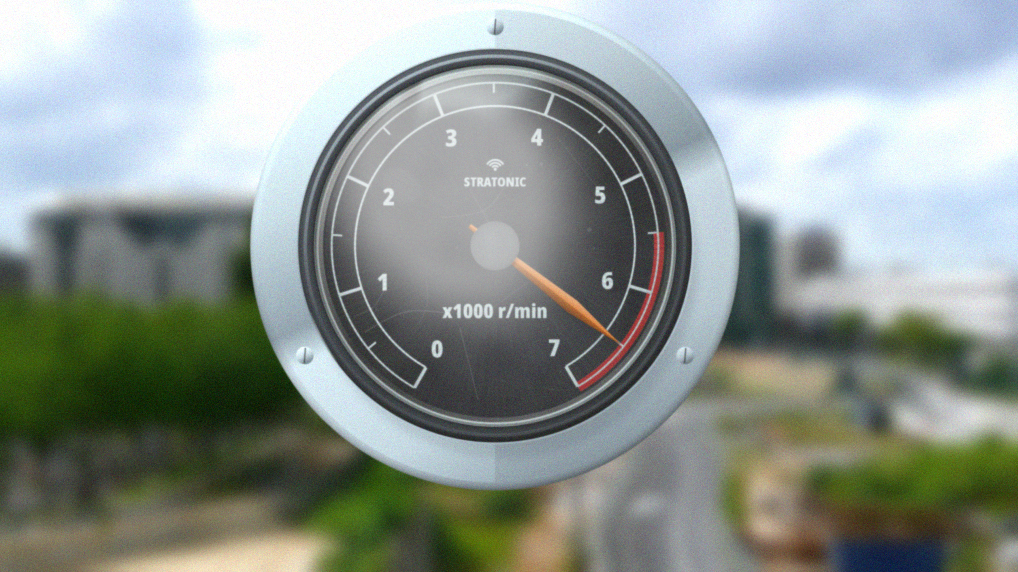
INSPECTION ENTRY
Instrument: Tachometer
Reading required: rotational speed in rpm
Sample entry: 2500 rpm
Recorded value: 6500 rpm
